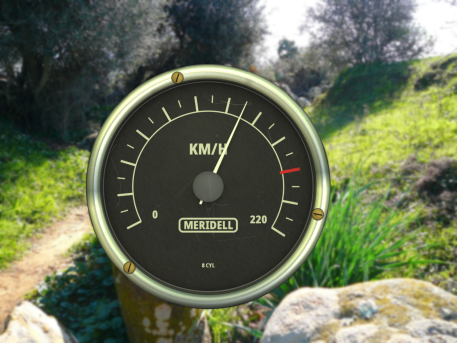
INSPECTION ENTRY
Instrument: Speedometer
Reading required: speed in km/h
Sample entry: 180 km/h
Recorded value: 130 km/h
